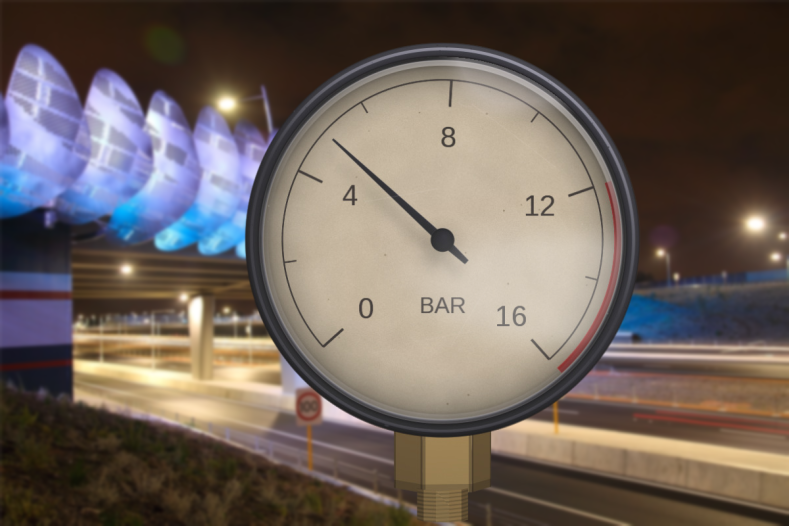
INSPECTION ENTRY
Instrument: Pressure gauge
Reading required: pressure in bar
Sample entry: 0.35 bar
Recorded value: 5 bar
